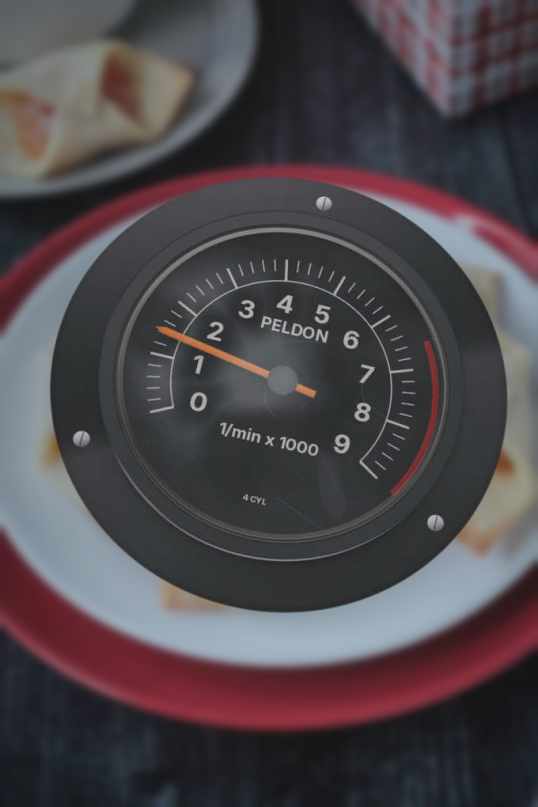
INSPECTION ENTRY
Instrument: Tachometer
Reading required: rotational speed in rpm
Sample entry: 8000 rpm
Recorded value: 1400 rpm
